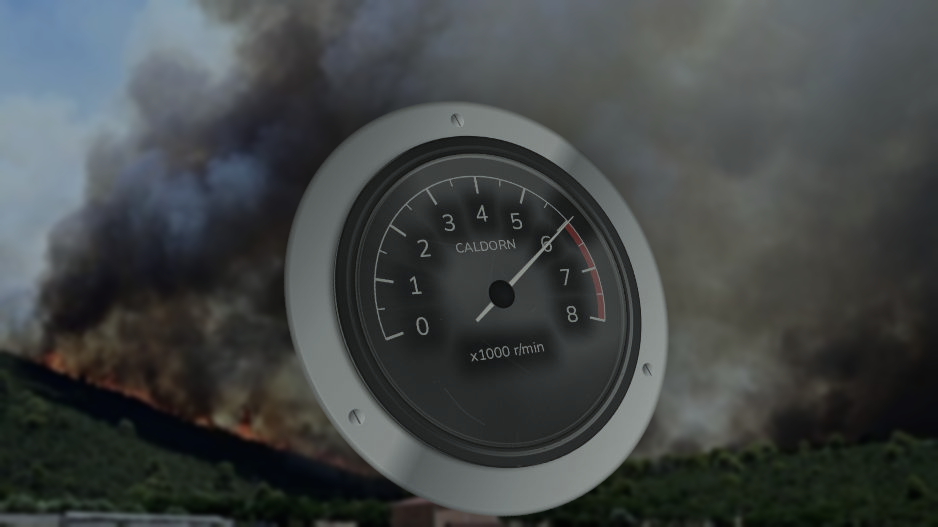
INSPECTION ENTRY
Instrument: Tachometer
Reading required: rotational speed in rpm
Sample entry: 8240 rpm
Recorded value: 6000 rpm
